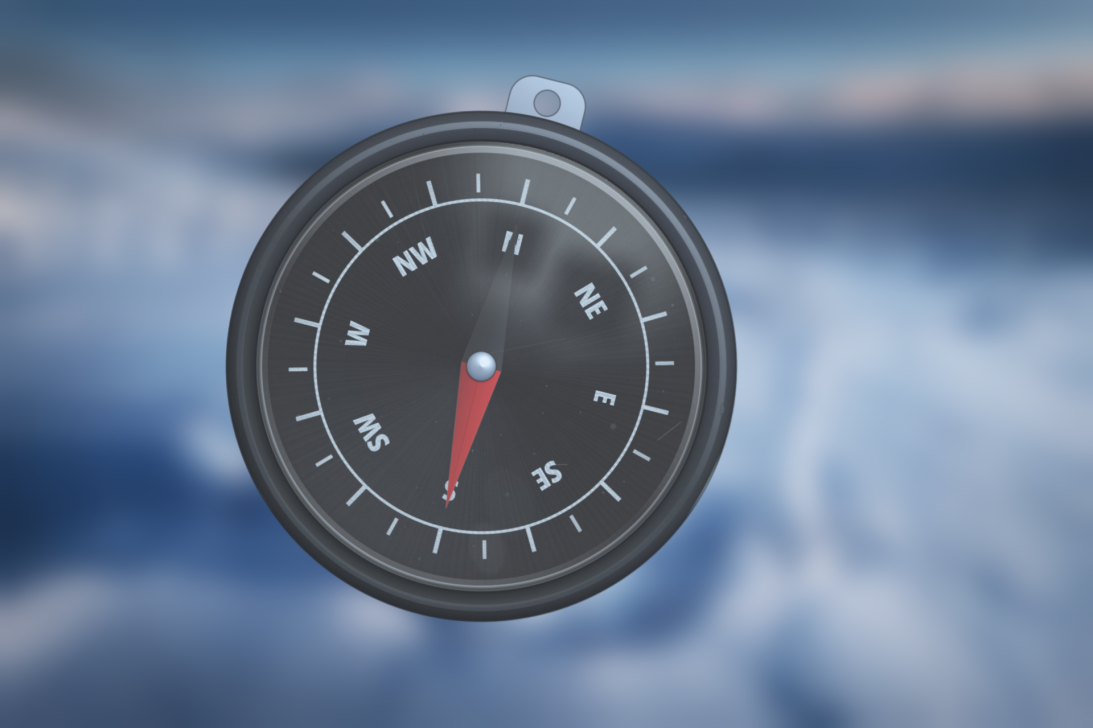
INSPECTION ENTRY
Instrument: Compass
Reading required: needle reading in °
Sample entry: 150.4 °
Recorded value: 180 °
